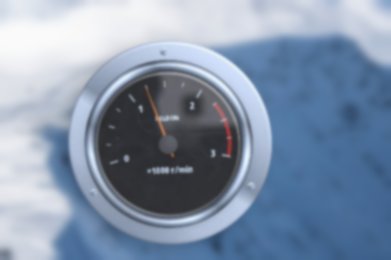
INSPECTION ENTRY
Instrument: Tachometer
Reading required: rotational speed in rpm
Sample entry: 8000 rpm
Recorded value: 1250 rpm
